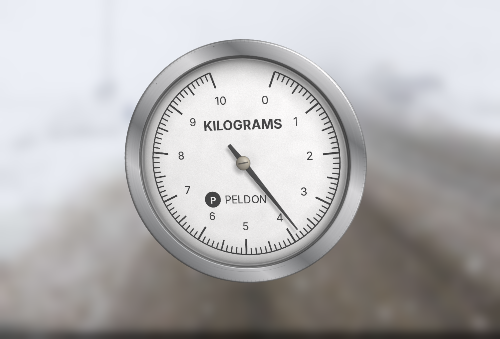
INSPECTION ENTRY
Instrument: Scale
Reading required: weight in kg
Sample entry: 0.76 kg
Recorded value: 3.8 kg
